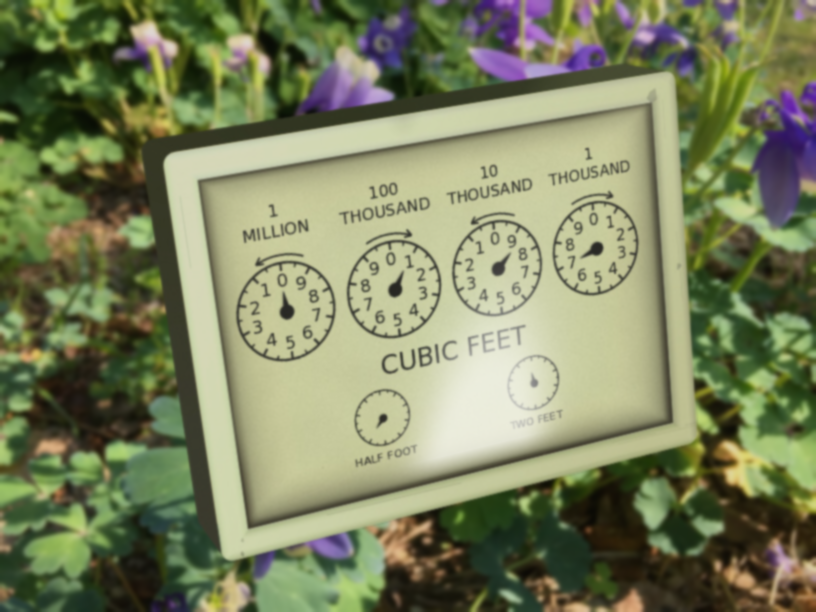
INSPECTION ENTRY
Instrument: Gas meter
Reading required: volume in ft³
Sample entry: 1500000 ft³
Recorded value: 8700 ft³
